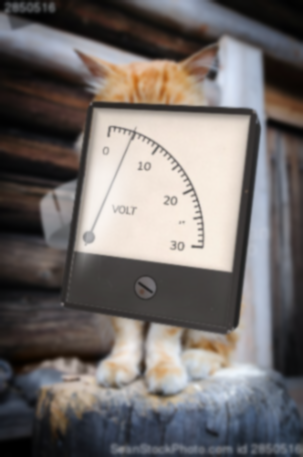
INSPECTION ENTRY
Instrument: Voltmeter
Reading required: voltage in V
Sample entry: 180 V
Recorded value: 5 V
